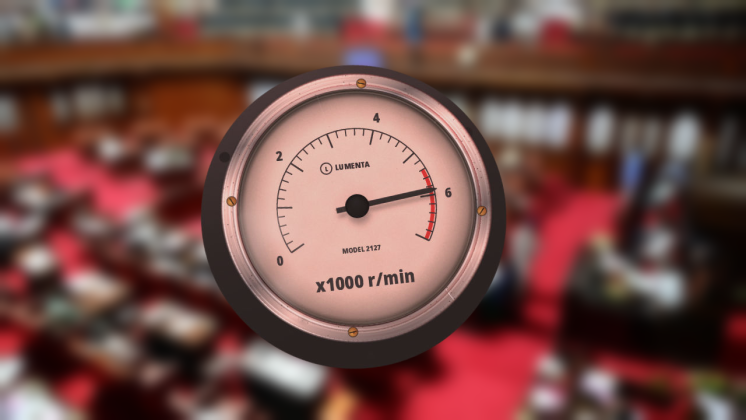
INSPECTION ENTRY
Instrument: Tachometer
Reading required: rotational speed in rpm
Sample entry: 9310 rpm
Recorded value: 5900 rpm
